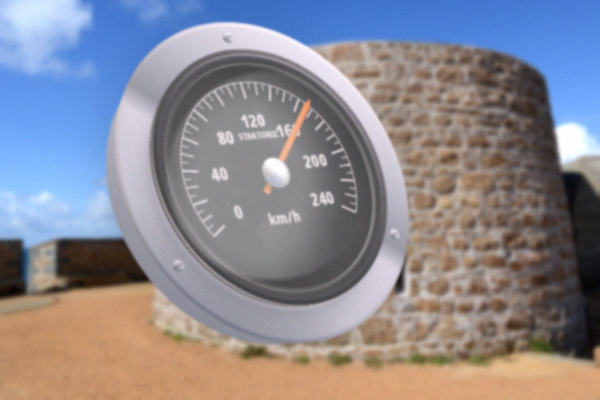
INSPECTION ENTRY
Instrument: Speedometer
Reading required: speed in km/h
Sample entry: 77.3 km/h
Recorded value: 165 km/h
